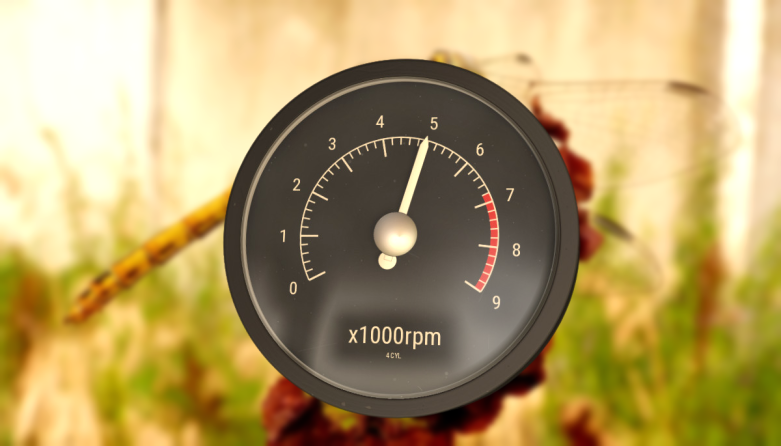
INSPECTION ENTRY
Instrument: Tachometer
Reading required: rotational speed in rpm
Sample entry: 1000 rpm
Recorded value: 5000 rpm
